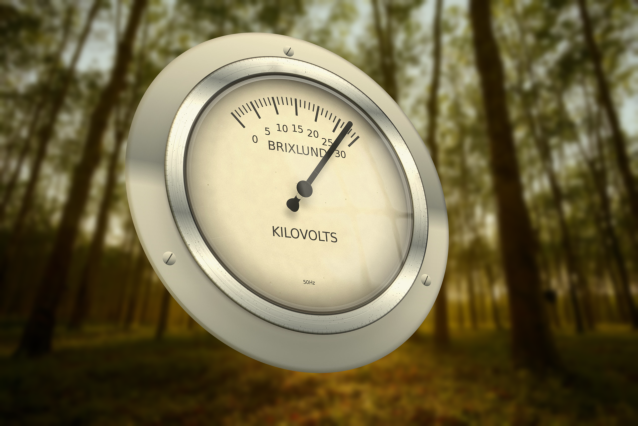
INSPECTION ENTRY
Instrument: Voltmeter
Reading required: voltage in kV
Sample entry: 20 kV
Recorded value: 27 kV
